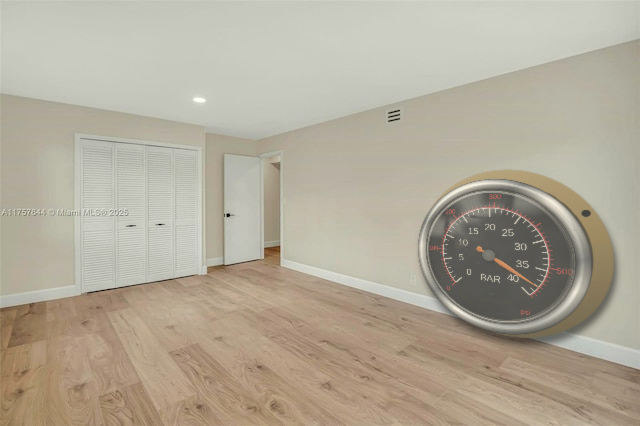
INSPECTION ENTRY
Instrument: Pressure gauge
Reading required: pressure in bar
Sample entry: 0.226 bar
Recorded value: 38 bar
